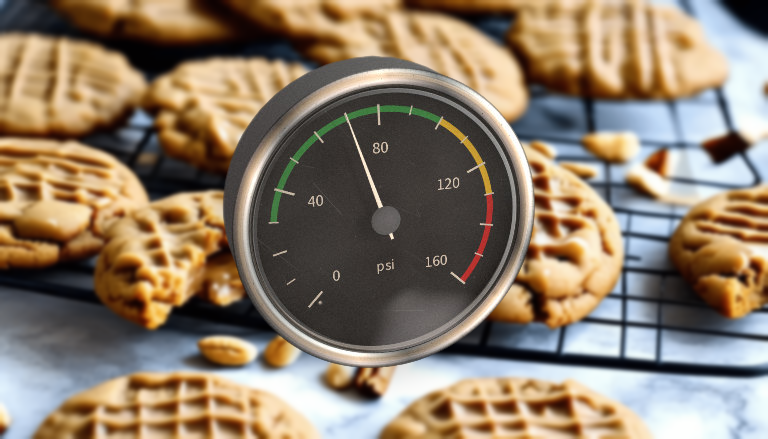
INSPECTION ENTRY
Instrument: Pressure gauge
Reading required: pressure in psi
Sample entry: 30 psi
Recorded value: 70 psi
